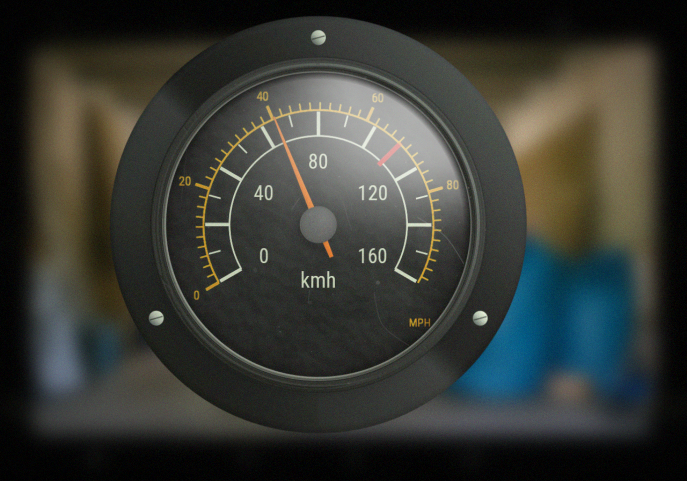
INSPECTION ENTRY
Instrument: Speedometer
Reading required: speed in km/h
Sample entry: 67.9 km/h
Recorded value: 65 km/h
